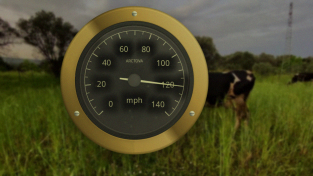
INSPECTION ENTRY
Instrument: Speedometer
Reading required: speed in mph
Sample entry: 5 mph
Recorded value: 120 mph
